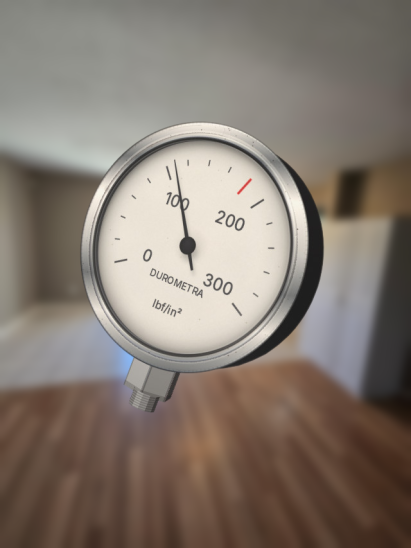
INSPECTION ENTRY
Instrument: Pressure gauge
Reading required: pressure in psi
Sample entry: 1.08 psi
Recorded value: 110 psi
